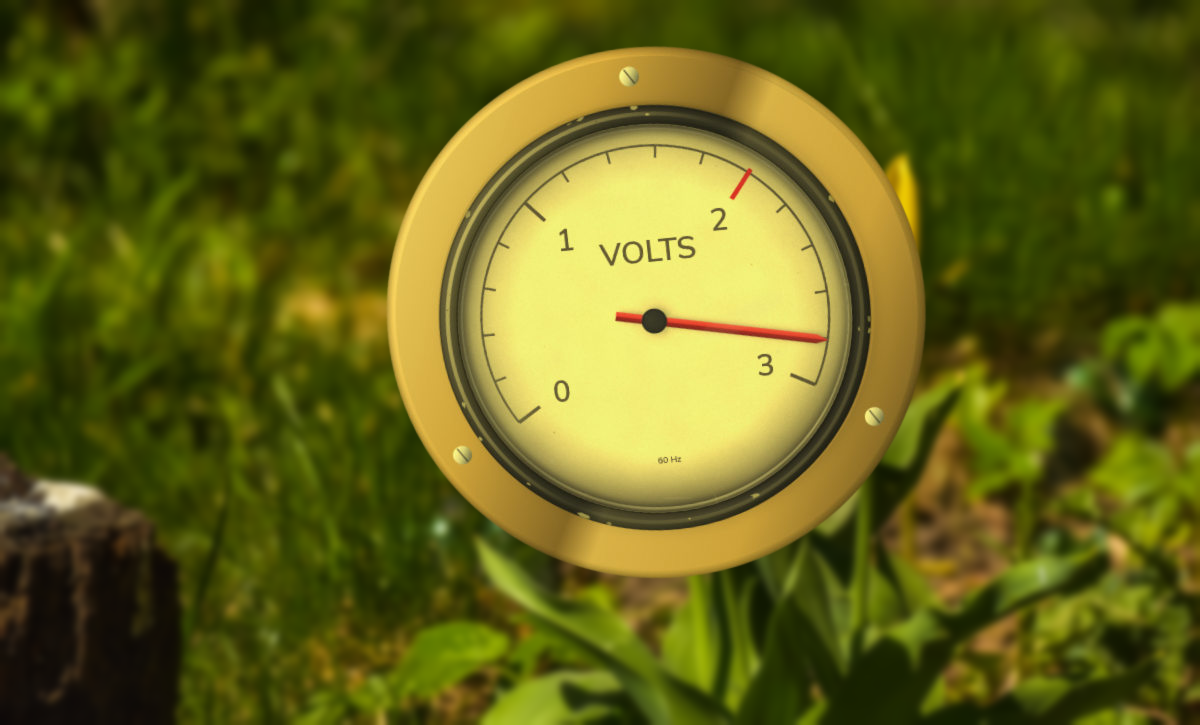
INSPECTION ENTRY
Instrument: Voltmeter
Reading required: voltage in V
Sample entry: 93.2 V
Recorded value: 2.8 V
